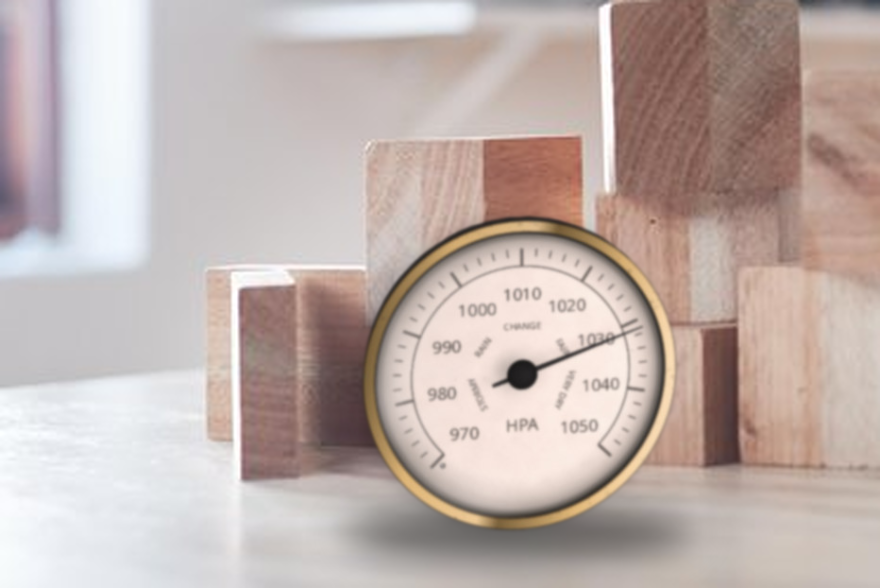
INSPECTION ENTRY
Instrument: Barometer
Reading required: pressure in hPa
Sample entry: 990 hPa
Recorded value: 1031 hPa
